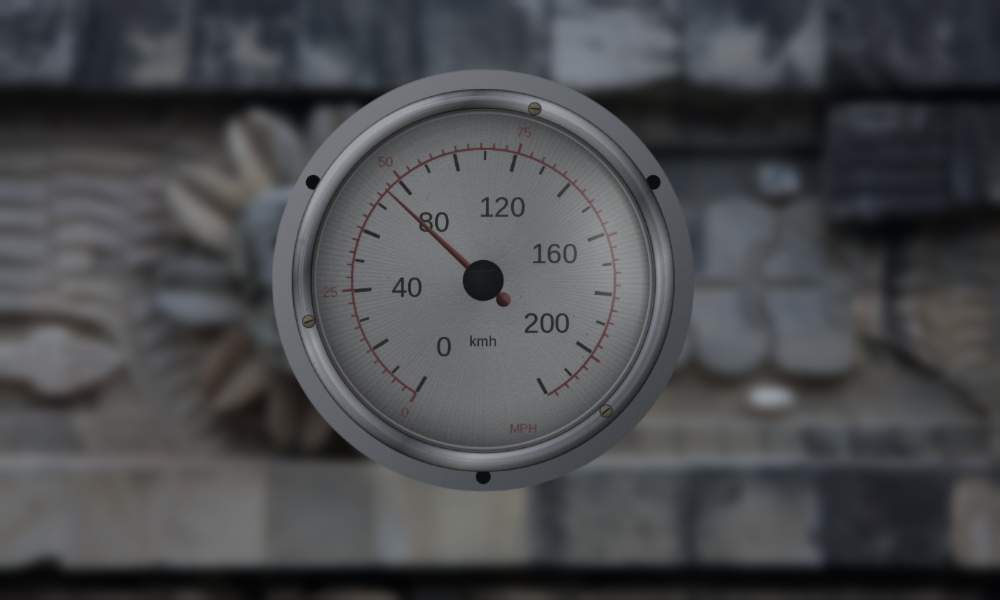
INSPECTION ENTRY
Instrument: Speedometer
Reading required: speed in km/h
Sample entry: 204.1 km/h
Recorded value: 75 km/h
